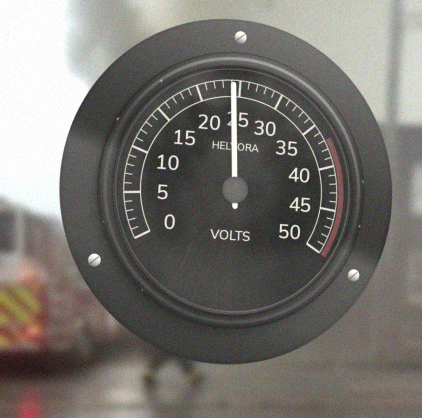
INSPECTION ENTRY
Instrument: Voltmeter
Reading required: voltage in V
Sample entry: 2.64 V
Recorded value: 24 V
